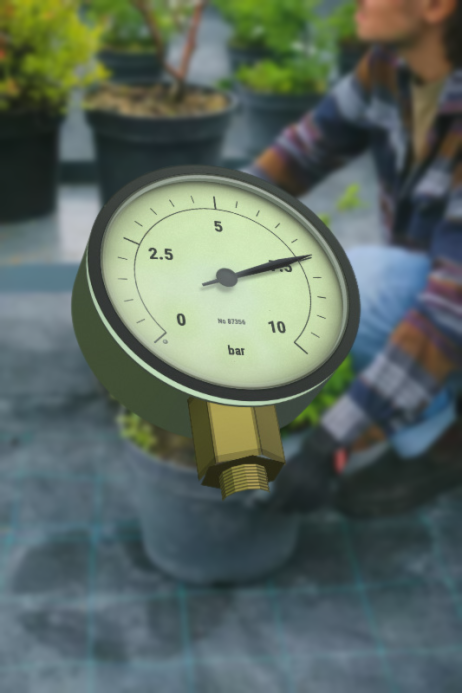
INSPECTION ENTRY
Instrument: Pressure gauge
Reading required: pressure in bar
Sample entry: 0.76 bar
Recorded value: 7.5 bar
